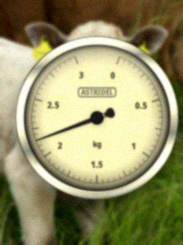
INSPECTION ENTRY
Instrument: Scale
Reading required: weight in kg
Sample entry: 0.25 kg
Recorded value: 2.15 kg
